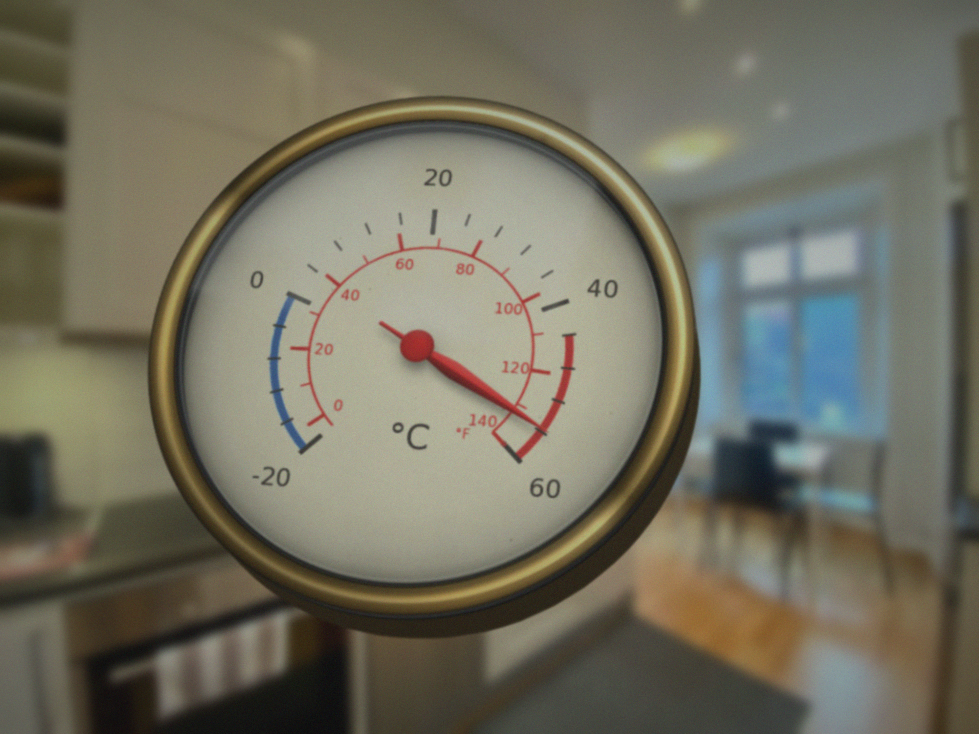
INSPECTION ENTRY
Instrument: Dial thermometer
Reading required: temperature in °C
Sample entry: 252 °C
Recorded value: 56 °C
